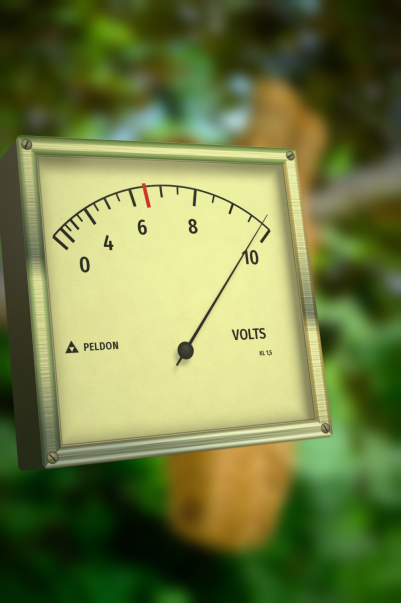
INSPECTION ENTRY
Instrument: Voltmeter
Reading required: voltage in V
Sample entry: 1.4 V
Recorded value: 9.75 V
